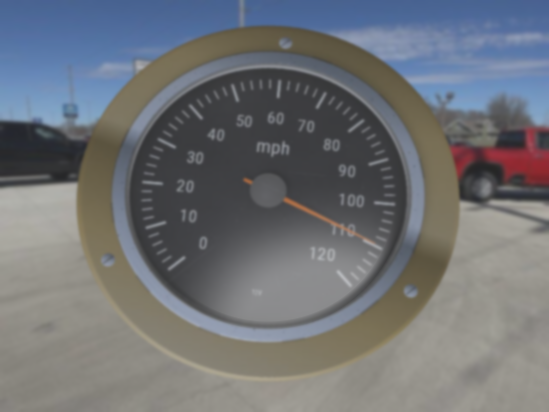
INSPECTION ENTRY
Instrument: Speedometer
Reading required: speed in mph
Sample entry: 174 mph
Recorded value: 110 mph
